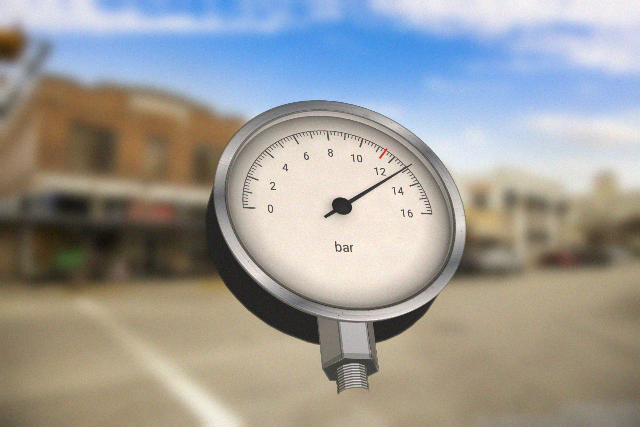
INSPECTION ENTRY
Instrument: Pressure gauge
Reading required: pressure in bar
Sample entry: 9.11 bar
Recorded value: 13 bar
